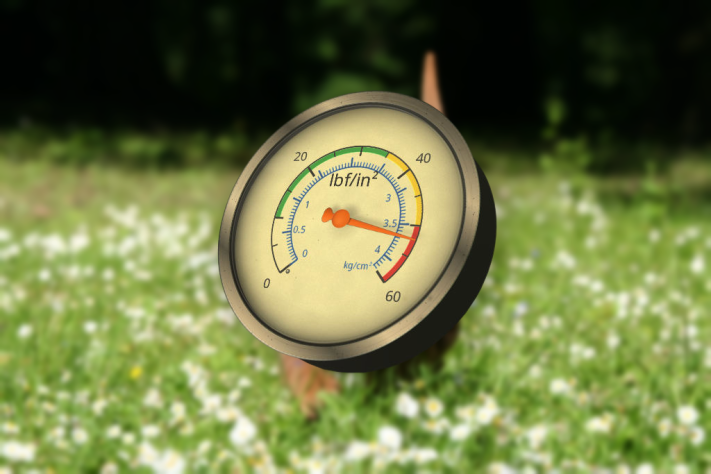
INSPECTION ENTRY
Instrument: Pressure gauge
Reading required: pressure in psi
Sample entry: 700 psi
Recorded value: 52.5 psi
